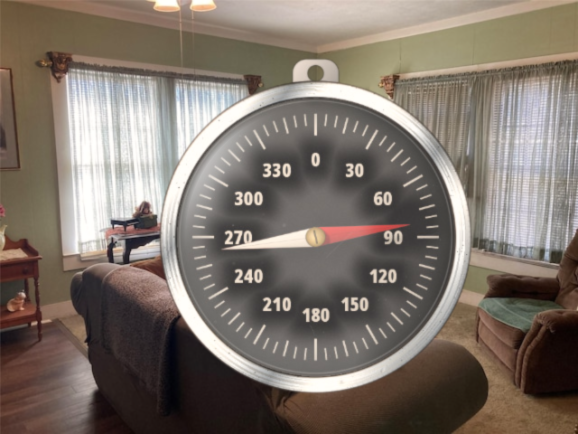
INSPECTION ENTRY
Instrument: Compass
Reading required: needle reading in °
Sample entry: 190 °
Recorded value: 82.5 °
